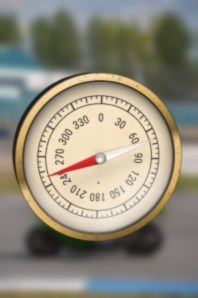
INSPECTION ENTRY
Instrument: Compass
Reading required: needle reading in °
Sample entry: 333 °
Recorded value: 250 °
